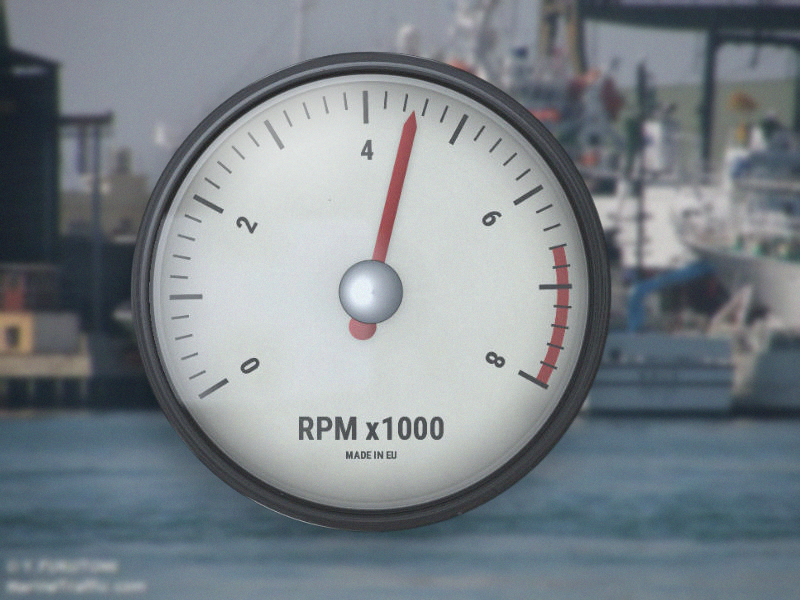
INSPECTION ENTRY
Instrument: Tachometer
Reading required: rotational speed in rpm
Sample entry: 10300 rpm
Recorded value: 4500 rpm
